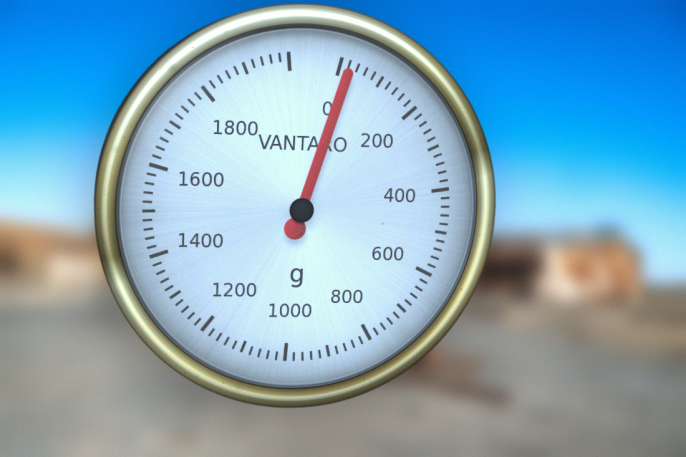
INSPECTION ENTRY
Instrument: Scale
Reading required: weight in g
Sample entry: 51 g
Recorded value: 20 g
